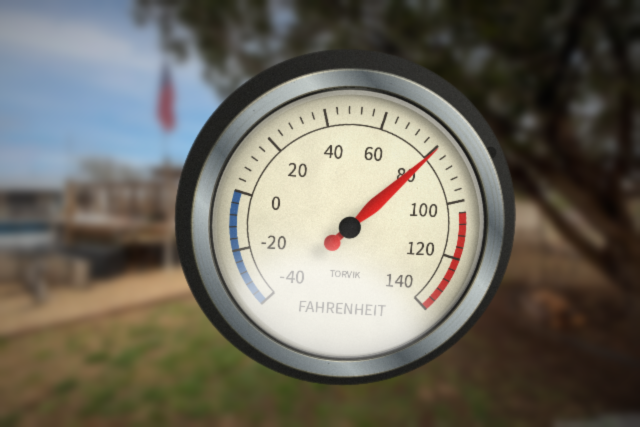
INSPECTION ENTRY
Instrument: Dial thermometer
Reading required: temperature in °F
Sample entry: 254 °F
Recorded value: 80 °F
